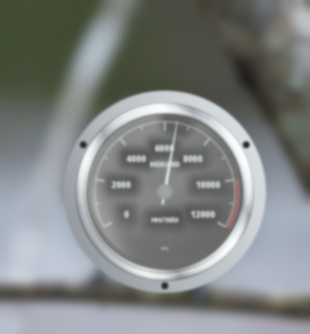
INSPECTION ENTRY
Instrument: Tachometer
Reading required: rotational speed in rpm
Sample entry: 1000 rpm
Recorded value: 6500 rpm
